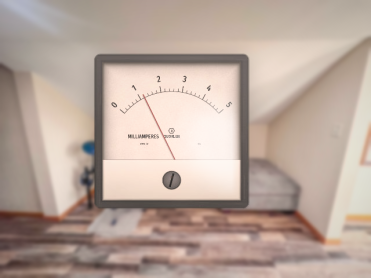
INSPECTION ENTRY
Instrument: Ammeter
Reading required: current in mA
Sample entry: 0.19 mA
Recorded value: 1.2 mA
